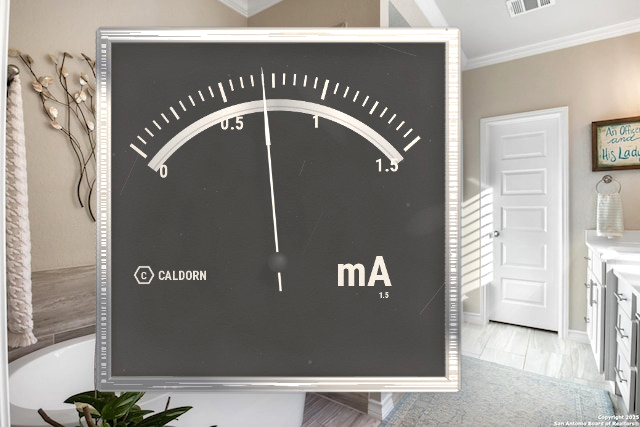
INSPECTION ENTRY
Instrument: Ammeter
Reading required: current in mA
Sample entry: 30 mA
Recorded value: 0.7 mA
